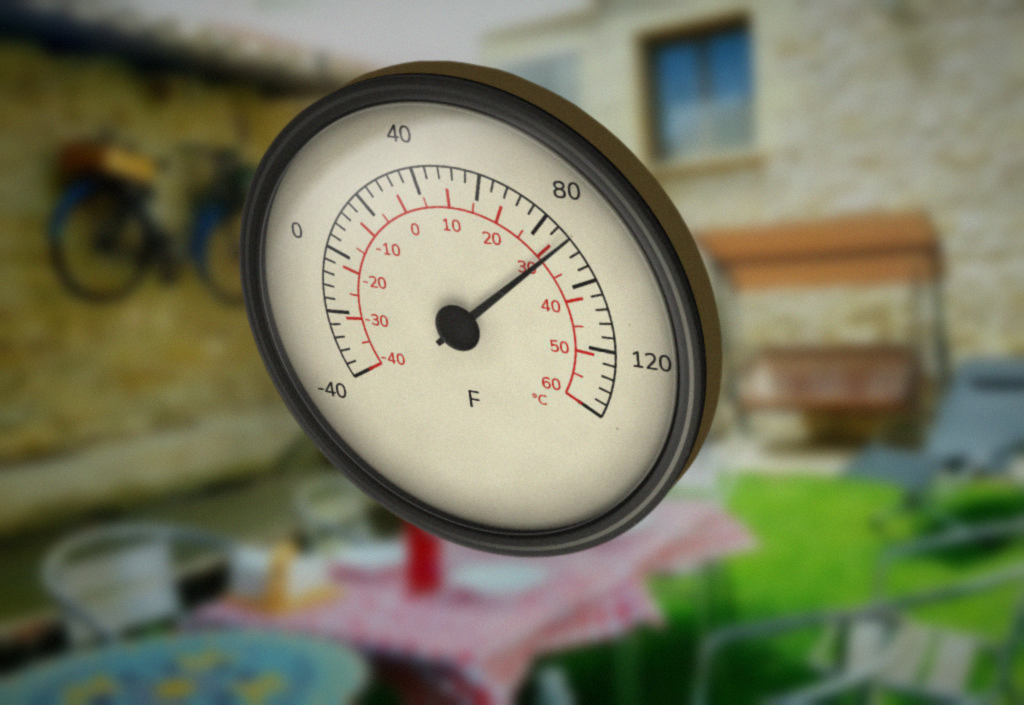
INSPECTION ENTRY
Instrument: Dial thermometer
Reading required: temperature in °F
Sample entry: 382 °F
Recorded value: 88 °F
